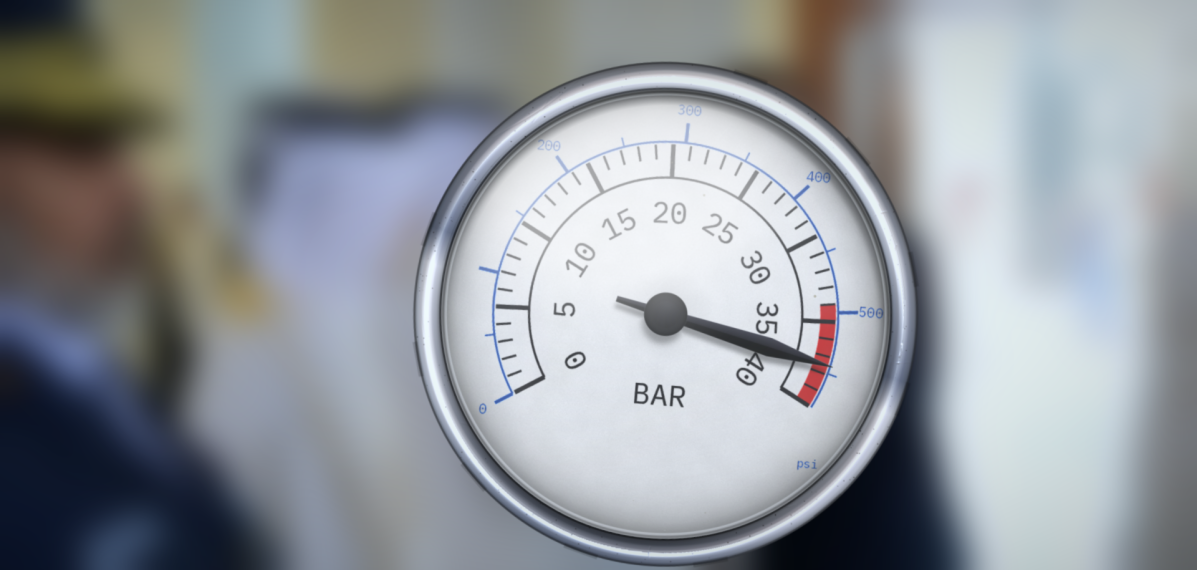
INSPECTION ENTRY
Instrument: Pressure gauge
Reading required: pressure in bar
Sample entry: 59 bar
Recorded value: 37.5 bar
